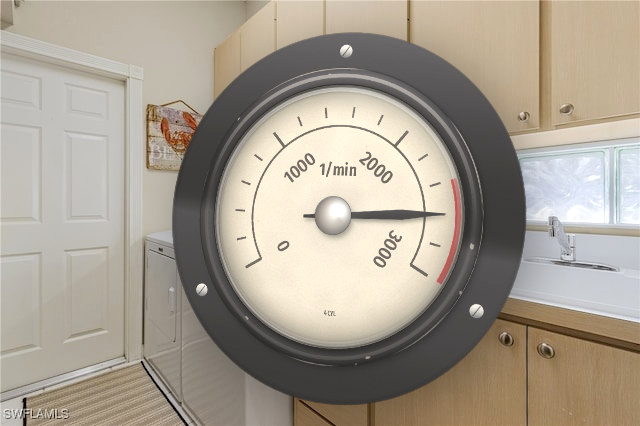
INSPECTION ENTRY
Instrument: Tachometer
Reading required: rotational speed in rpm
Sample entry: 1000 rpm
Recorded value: 2600 rpm
